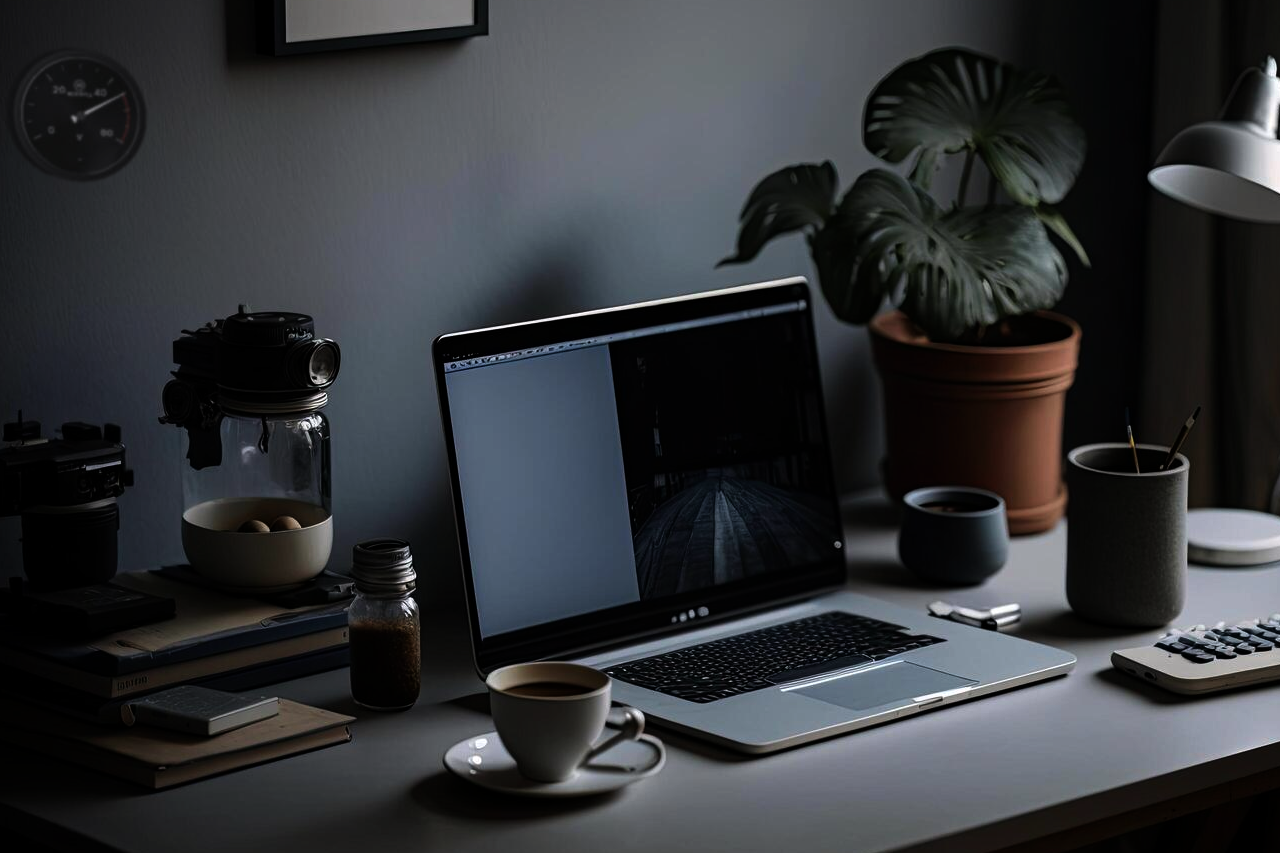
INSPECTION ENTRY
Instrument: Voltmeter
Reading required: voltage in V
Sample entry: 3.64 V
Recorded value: 45 V
